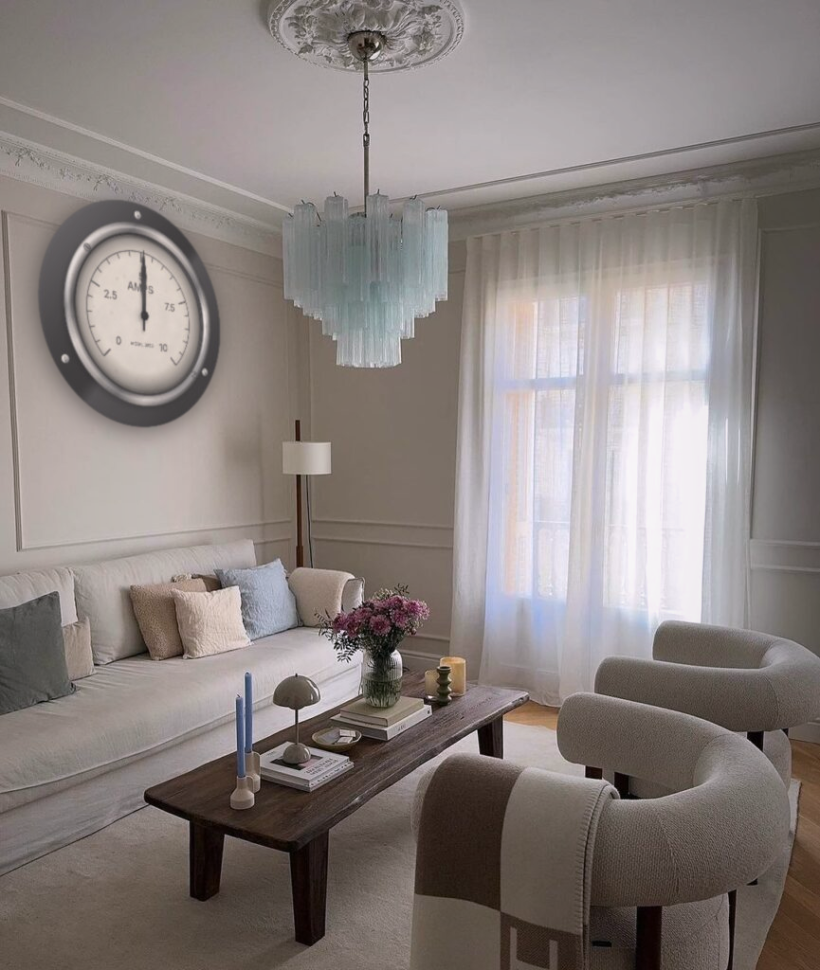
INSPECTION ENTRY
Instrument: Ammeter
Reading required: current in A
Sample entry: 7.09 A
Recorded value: 5 A
